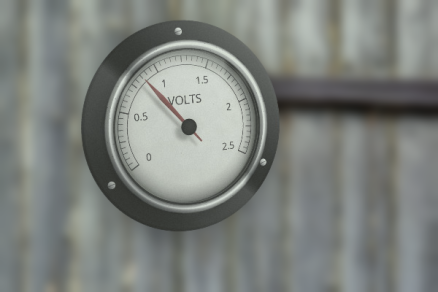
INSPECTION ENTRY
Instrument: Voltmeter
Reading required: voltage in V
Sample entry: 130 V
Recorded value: 0.85 V
